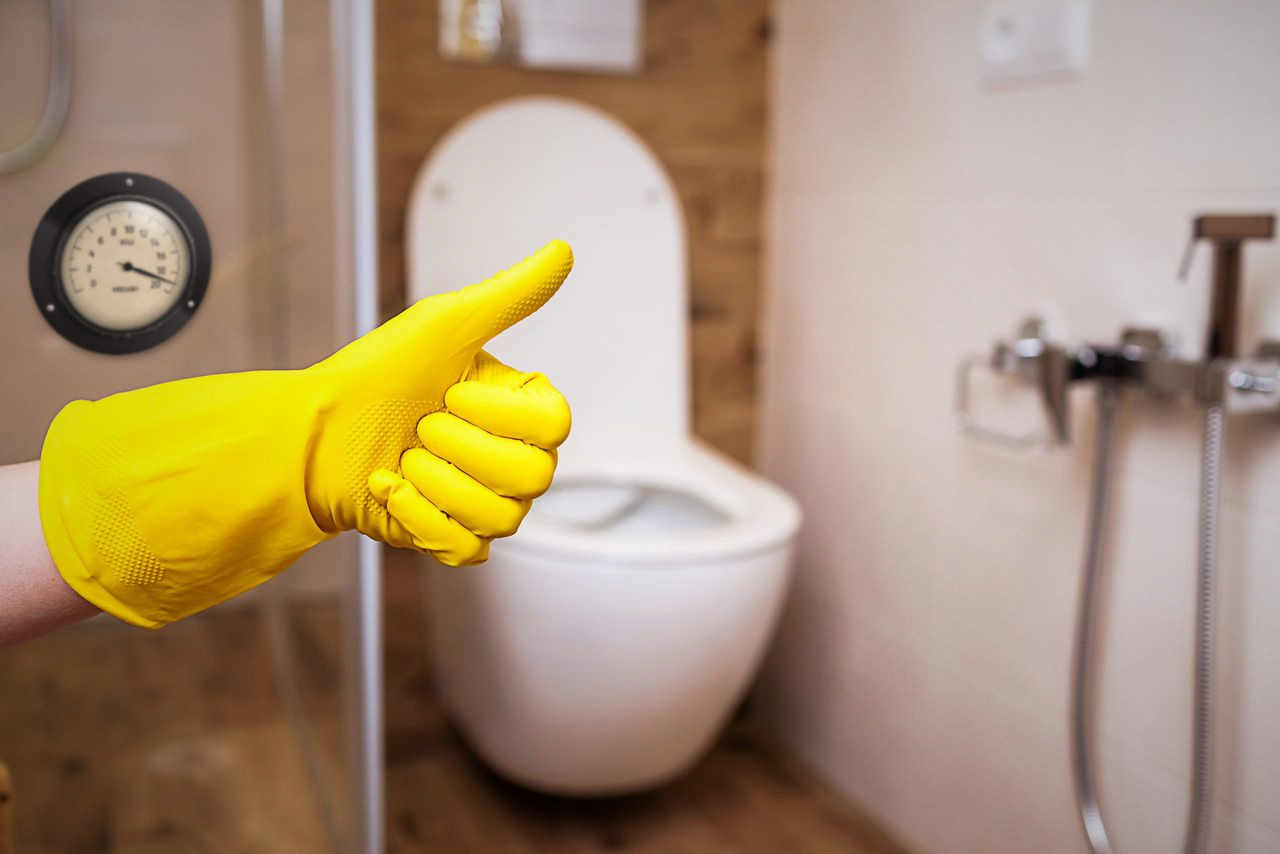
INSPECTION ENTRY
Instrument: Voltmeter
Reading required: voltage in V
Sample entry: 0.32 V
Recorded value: 19 V
